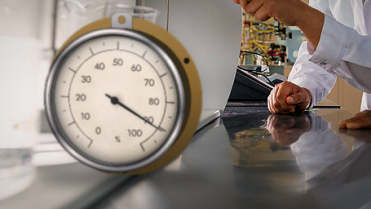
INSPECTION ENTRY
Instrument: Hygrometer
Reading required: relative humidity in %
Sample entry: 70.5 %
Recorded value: 90 %
